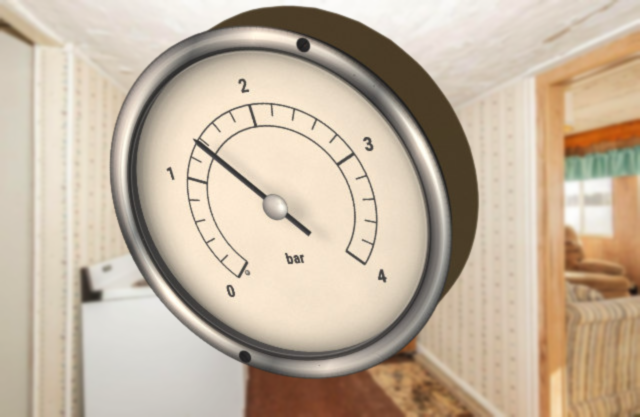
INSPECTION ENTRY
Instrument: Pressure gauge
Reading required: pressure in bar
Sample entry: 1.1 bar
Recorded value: 1.4 bar
